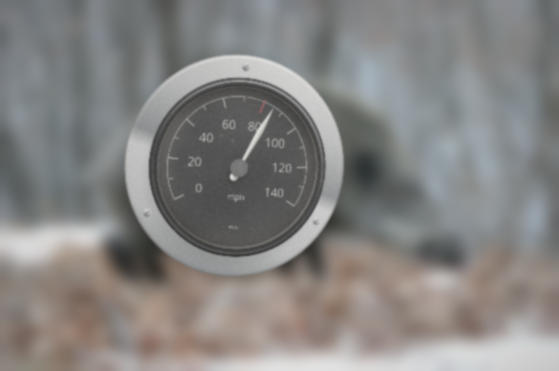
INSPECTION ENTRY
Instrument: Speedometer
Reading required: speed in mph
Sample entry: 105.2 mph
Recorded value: 85 mph
